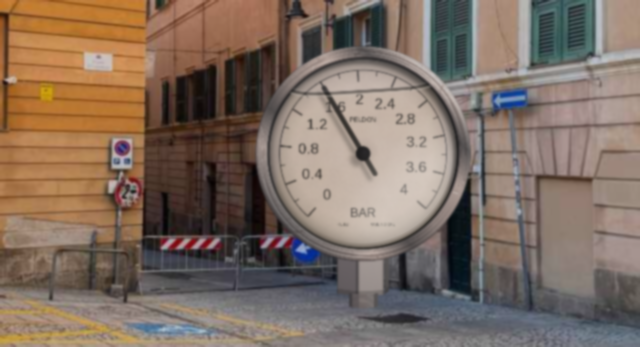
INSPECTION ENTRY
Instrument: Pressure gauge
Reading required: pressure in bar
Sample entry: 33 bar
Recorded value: 1.6 bar
